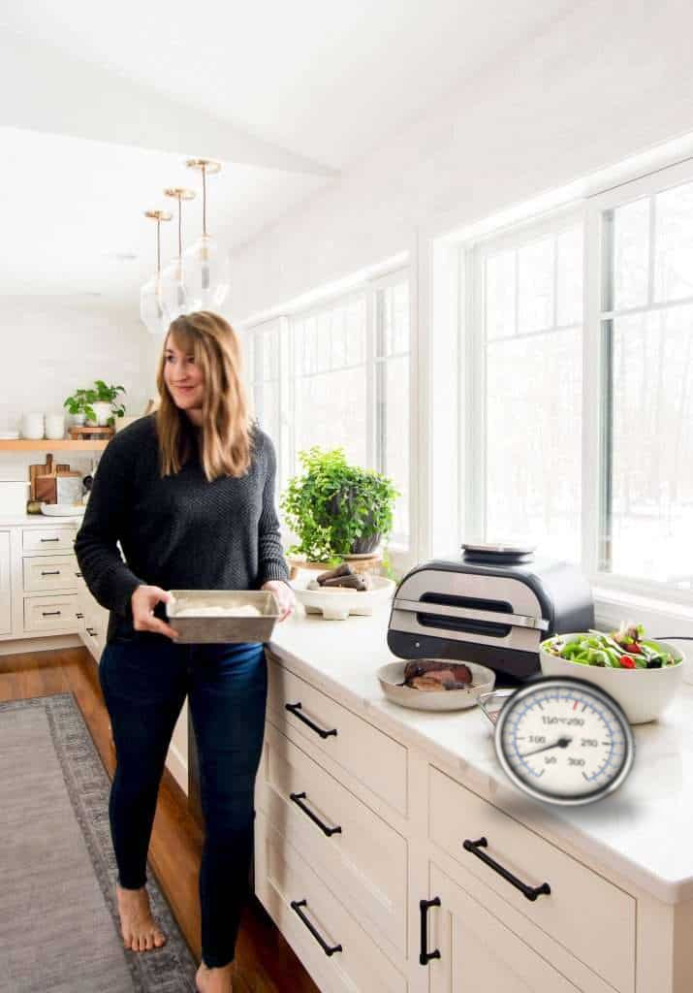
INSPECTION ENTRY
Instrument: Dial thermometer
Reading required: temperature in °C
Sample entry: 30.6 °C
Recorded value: 80 °C
